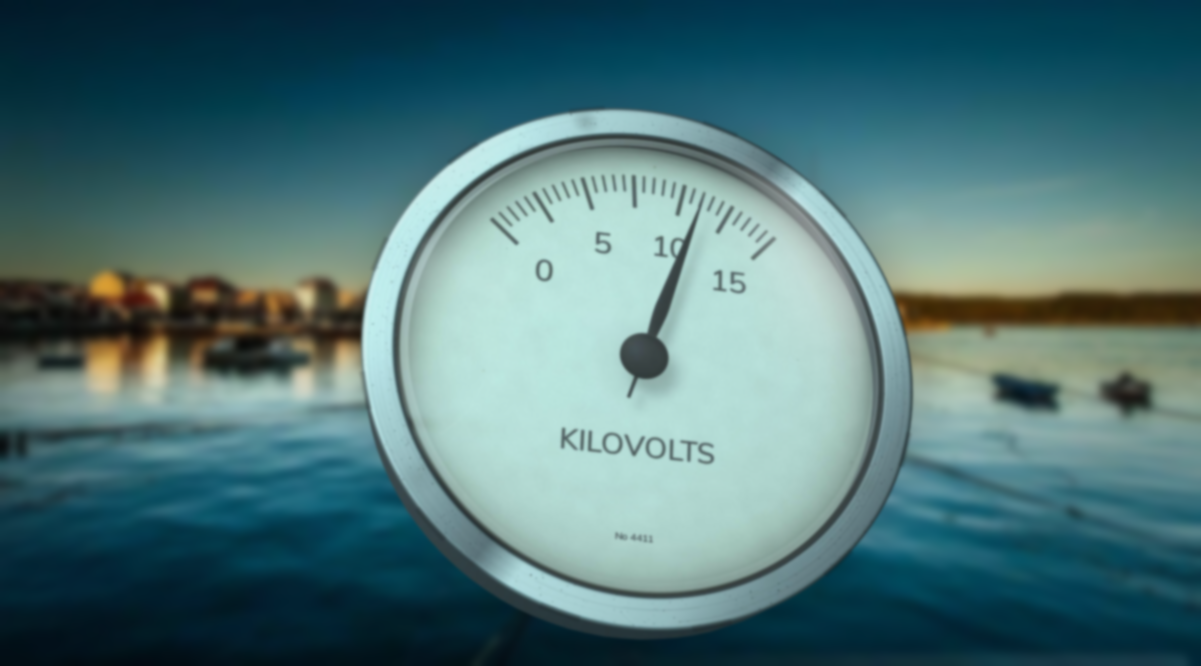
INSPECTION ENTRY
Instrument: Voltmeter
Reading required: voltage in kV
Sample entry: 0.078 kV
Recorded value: 11 kV
